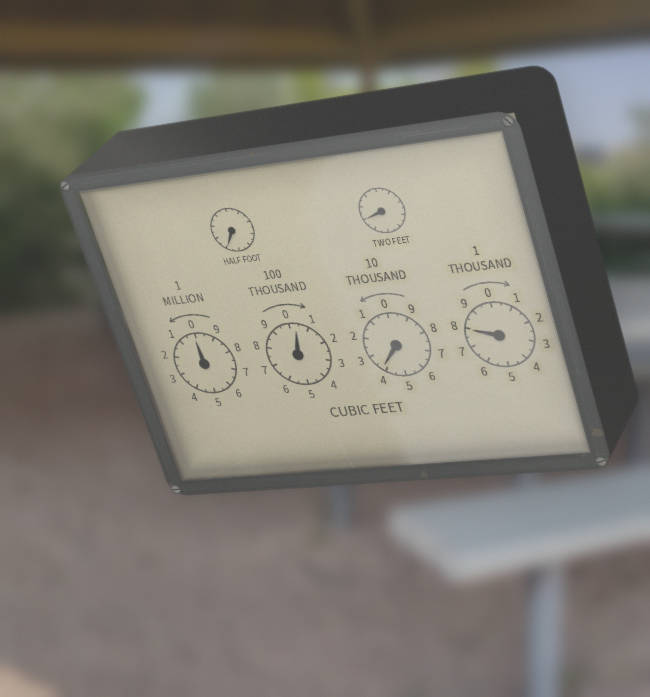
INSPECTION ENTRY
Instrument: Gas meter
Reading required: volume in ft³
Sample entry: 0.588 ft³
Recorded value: 3800 ft³
